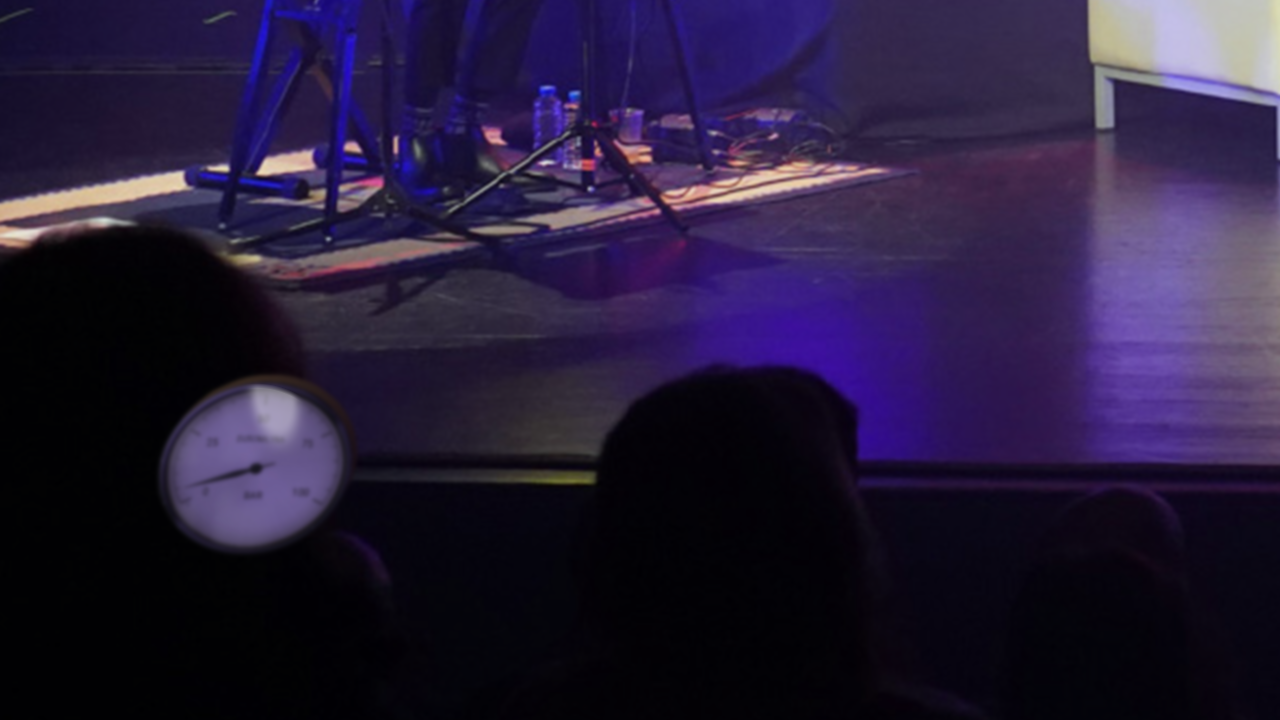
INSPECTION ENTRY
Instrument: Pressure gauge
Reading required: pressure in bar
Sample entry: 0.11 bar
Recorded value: 5 bar
